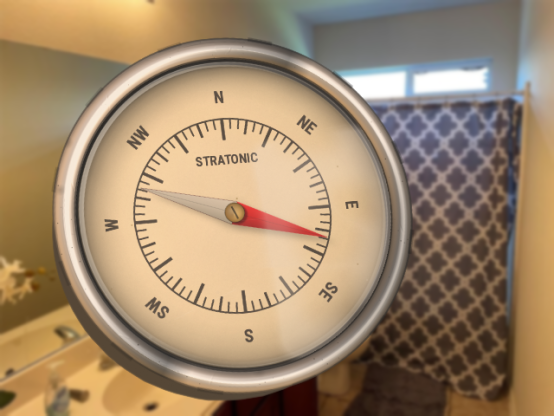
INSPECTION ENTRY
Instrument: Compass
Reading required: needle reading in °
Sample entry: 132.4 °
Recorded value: 110 °
